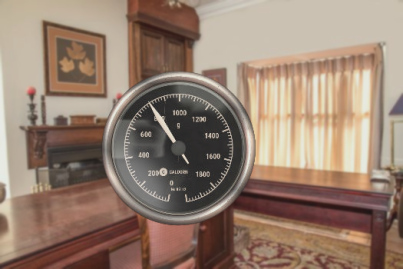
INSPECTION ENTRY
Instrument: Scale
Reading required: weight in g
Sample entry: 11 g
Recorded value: 800 g
